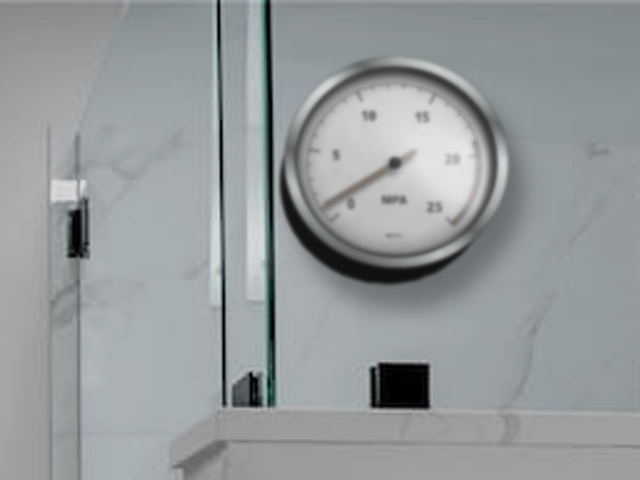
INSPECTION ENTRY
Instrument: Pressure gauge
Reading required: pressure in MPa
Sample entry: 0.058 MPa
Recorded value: 1 MPa
